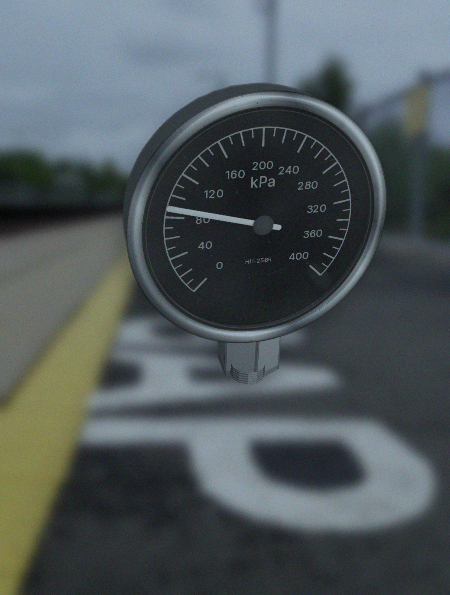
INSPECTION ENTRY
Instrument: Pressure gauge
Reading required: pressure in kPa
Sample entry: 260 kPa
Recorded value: 90 kPa
